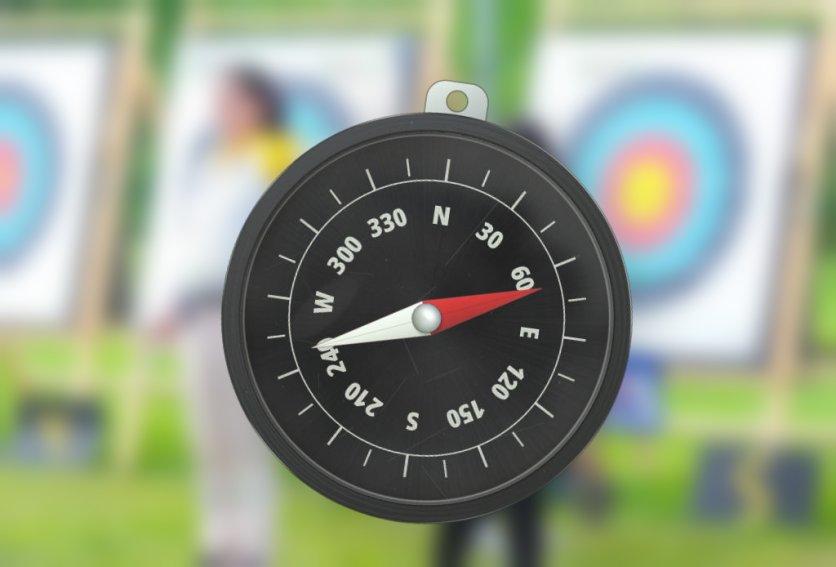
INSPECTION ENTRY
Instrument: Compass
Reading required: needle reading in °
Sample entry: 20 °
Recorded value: 67.5 °
